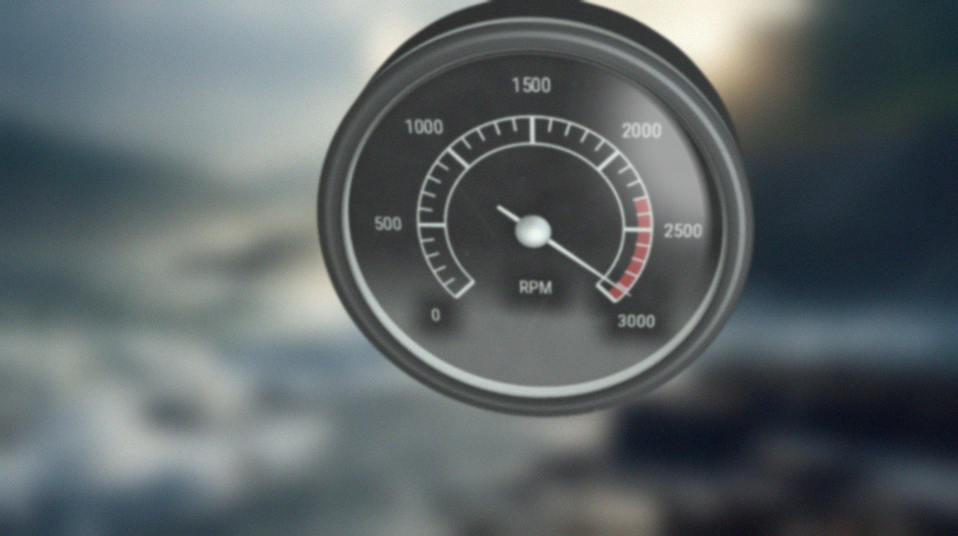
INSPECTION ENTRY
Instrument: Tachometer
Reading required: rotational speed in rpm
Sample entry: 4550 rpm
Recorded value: 2900 rpm
